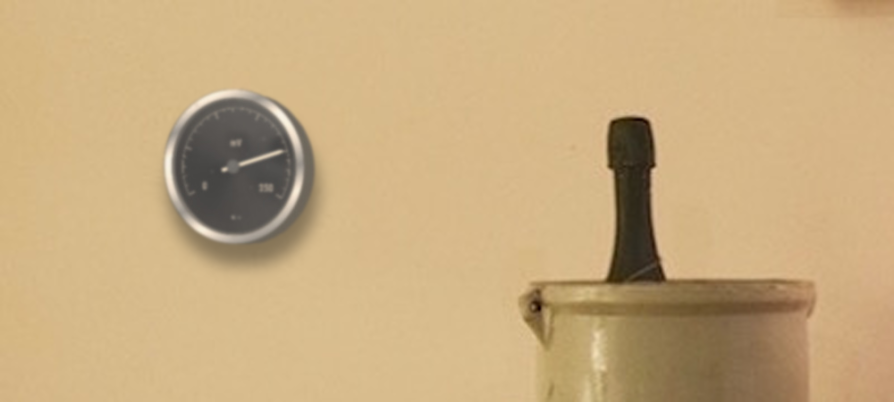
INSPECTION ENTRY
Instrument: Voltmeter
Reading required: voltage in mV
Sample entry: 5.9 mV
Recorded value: 200 mV
